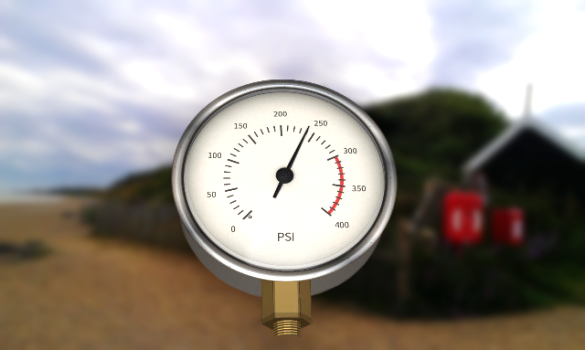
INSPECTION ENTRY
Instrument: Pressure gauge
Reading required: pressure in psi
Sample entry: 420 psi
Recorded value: 240 psi
